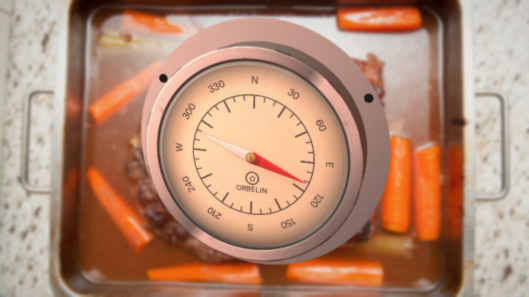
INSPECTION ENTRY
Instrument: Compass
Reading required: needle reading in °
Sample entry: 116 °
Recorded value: 110 °
